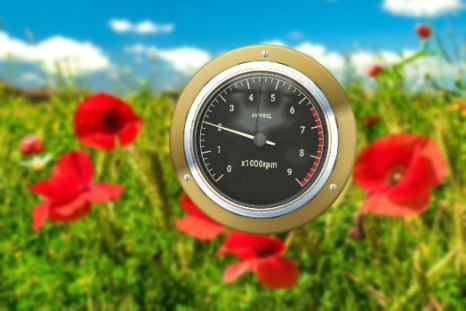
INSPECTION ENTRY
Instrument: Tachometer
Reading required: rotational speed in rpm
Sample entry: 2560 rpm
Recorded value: 2000 rpm
